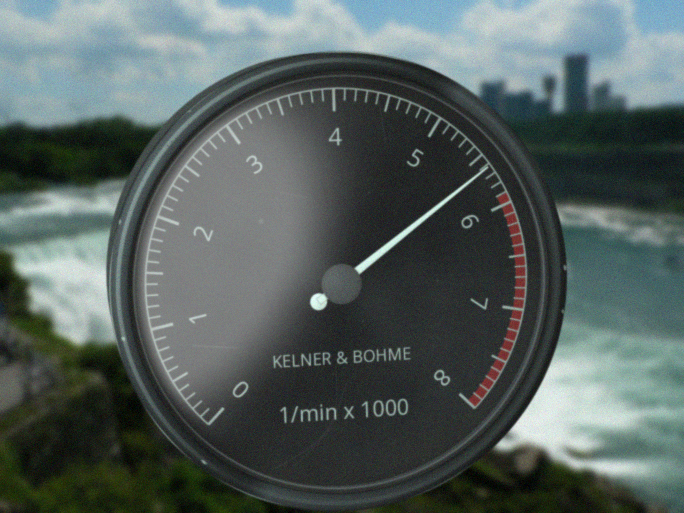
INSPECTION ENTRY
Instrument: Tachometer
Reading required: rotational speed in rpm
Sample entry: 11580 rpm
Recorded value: 5600 rpm
